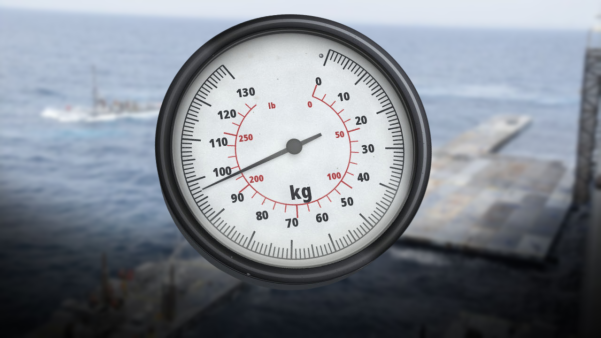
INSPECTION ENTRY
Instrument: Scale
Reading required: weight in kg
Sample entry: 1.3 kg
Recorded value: 97 kg
